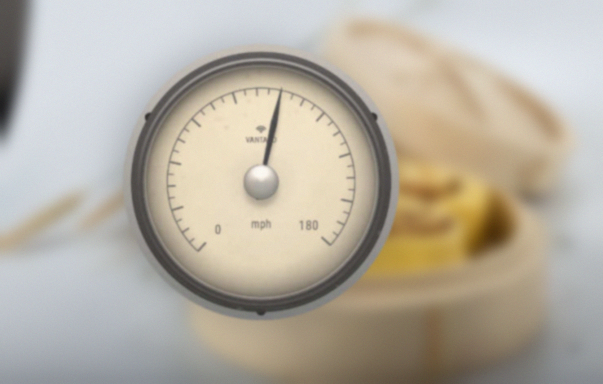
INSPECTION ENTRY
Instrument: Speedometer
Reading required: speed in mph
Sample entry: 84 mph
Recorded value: 100 mph
